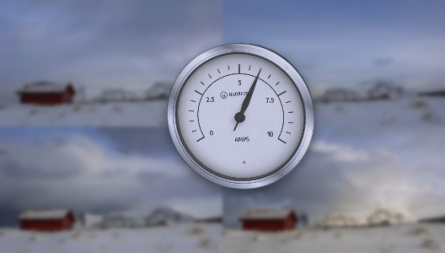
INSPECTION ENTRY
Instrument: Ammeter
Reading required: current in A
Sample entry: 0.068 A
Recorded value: 6 A
